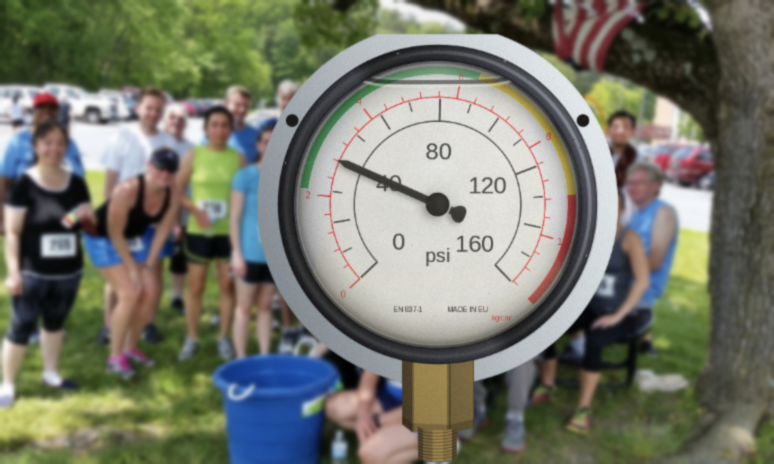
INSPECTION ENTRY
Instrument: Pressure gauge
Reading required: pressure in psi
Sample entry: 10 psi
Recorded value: 40 psi
